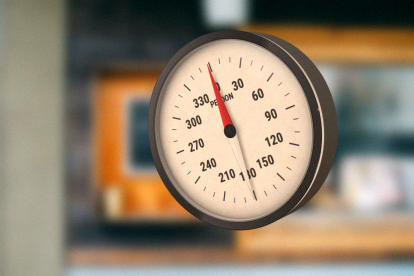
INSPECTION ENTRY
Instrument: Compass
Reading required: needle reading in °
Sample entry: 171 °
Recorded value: 0 °
